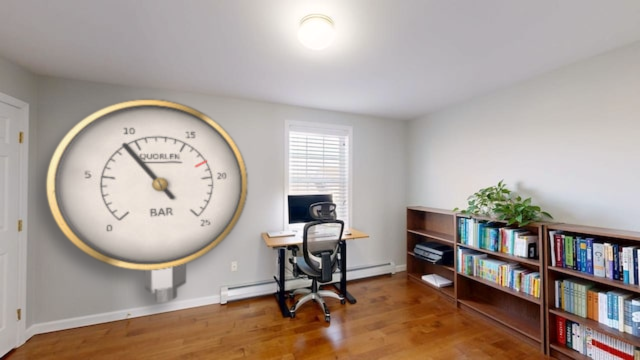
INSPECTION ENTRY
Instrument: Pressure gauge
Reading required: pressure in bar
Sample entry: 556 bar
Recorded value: 9 bar
